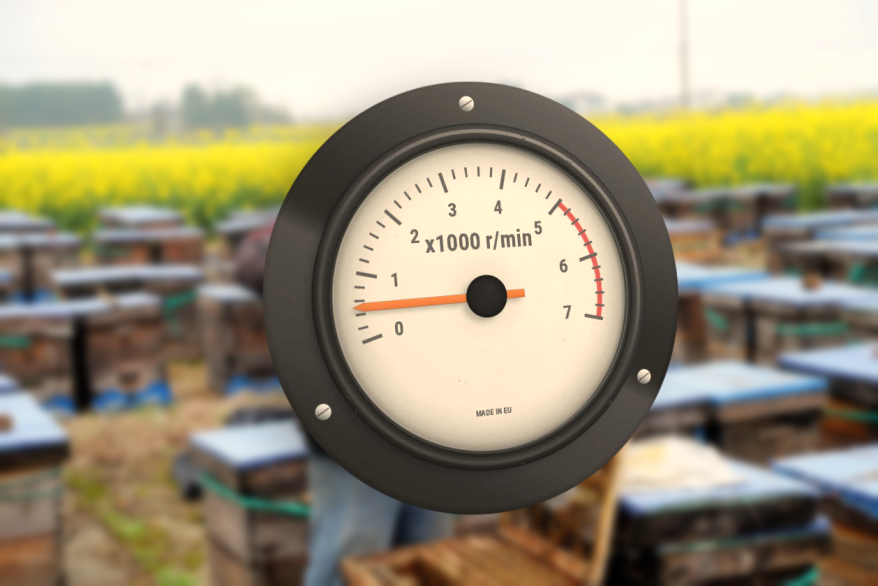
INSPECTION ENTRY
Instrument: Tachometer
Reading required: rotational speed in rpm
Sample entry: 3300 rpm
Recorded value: 500 rpm
